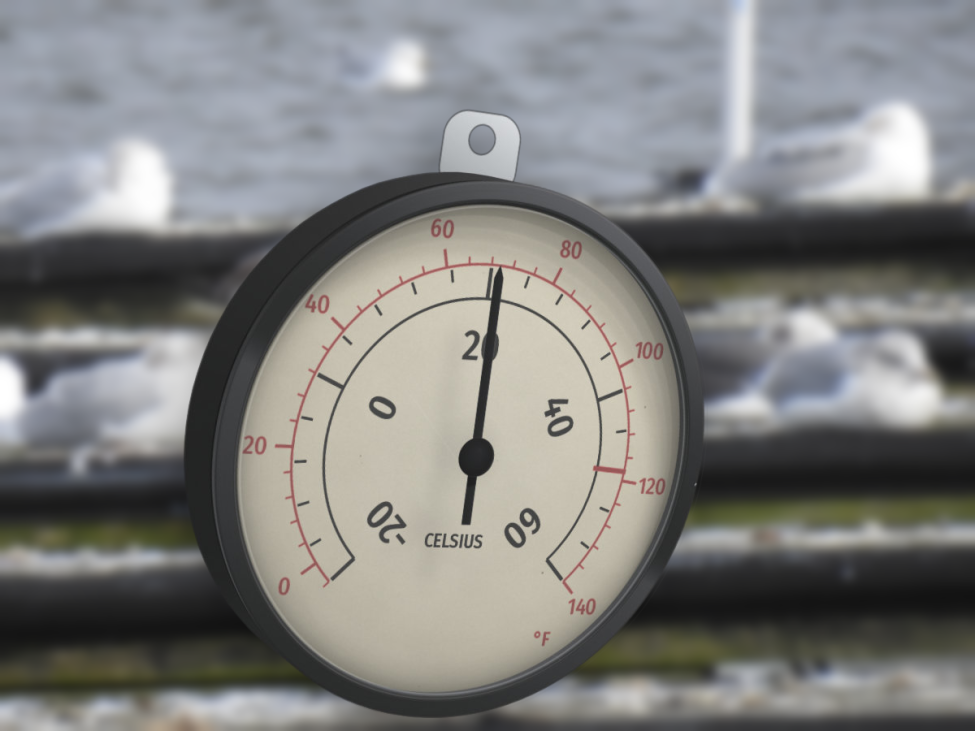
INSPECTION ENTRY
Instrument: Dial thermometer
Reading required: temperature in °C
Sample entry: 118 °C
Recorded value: 20 °C
